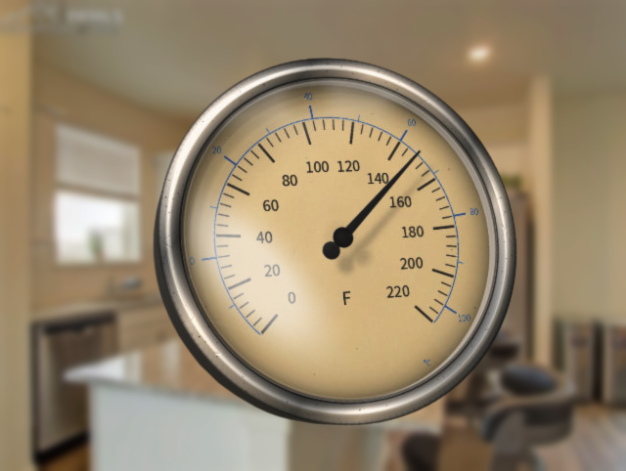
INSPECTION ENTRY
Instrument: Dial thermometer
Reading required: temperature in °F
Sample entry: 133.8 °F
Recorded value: 148 °F
